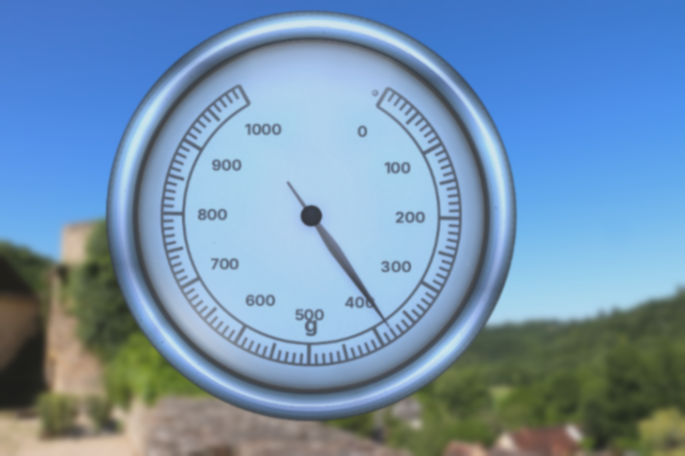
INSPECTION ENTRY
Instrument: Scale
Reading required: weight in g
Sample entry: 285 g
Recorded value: 380 g
